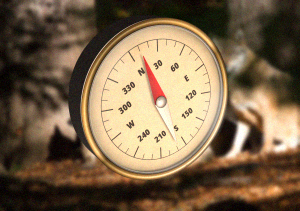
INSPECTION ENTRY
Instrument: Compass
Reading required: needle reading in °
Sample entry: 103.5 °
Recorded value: 10 °
